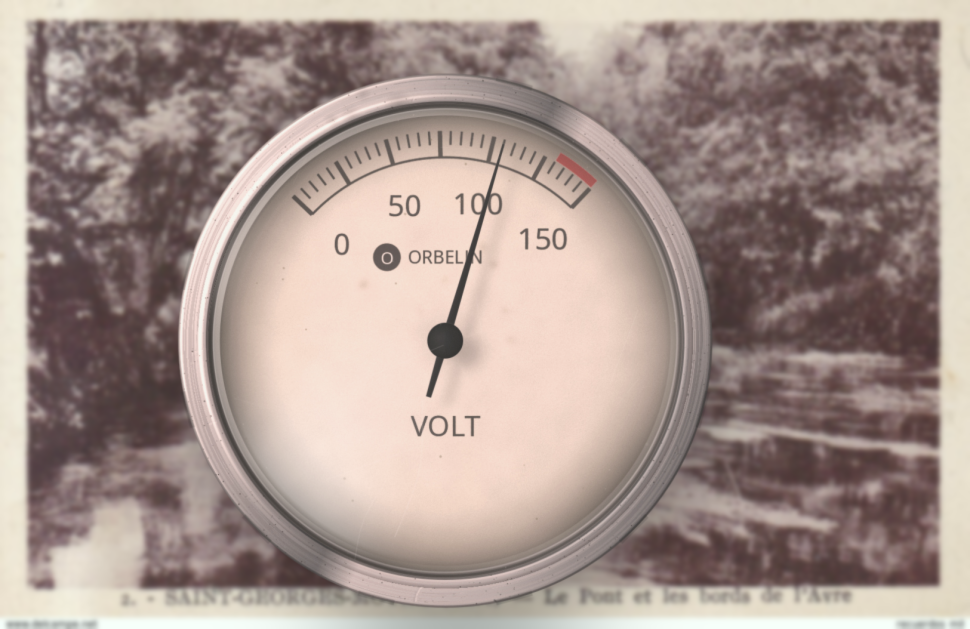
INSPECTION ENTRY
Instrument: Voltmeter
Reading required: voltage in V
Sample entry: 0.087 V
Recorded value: 105 V
